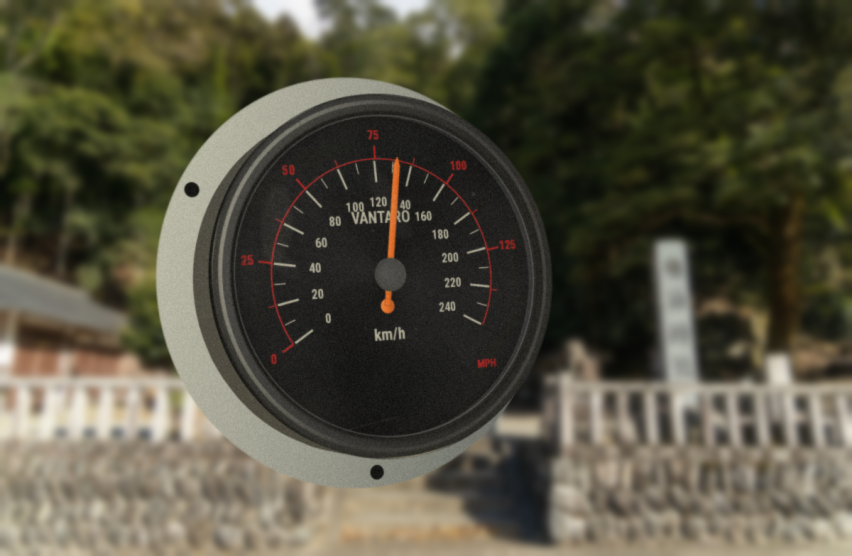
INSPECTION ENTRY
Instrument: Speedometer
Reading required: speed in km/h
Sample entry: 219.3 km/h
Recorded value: 130 km/h
